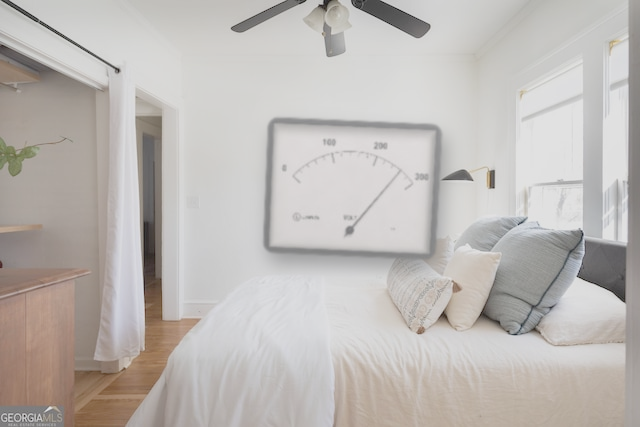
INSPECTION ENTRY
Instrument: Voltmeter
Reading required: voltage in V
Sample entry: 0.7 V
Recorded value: 260 V
